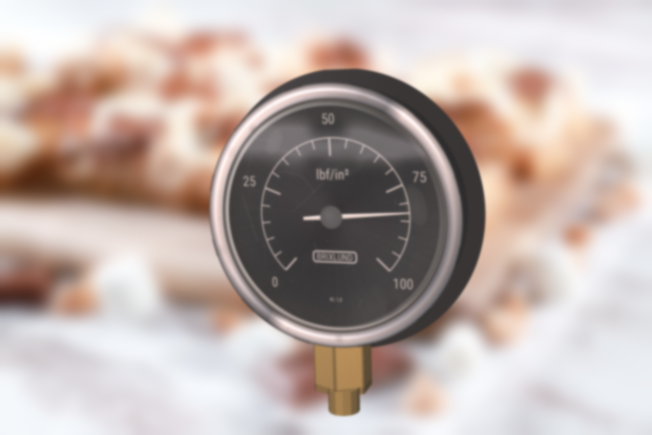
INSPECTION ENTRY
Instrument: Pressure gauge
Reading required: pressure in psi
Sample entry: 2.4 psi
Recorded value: 82.5 psi
